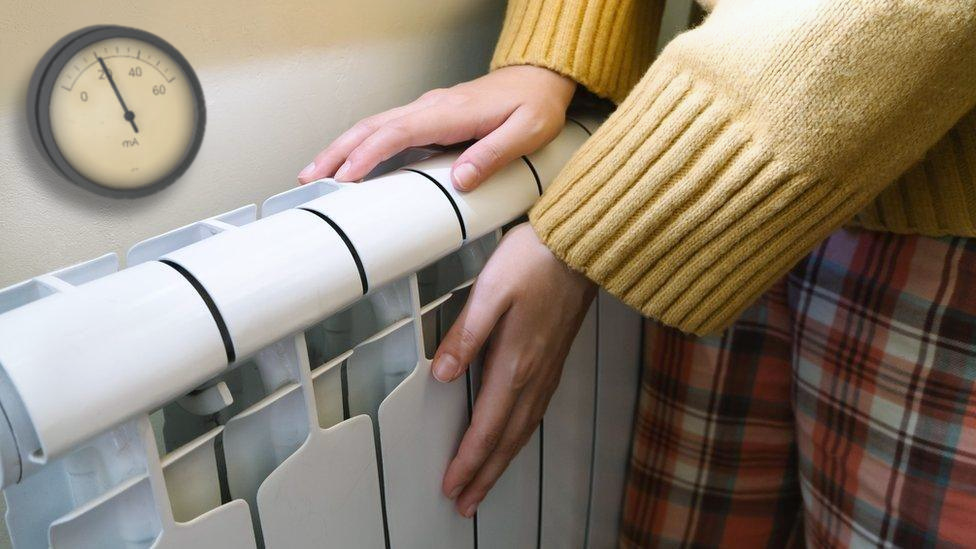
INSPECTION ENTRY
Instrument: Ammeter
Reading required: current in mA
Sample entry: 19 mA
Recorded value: 20 mA
